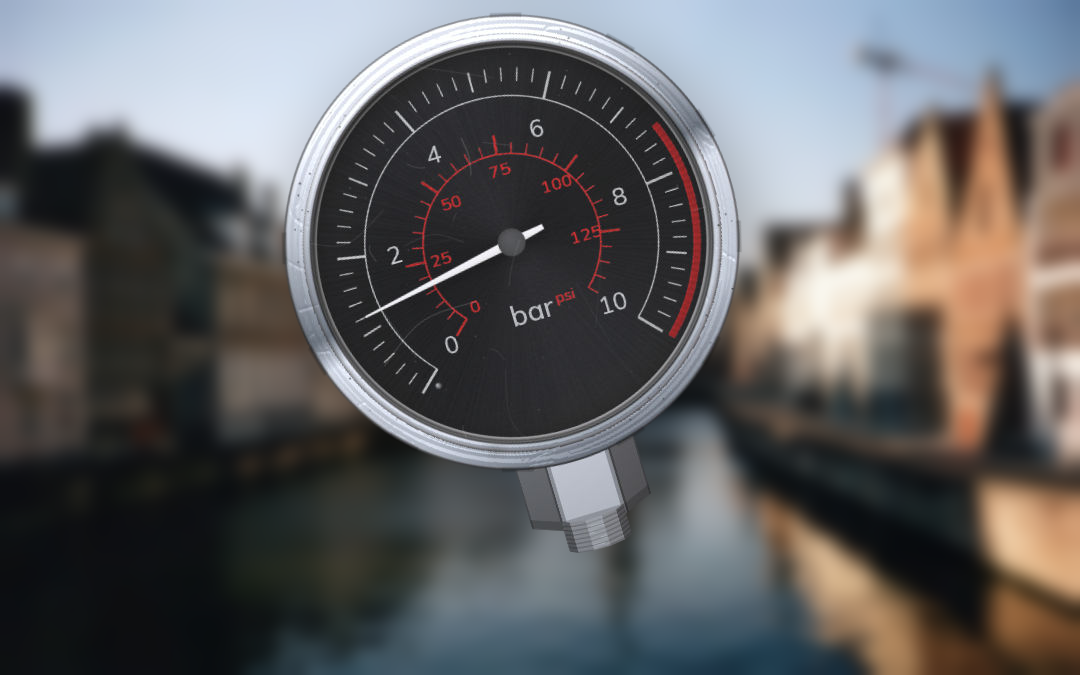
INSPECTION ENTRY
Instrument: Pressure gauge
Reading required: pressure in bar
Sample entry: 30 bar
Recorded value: 1.2 bar
